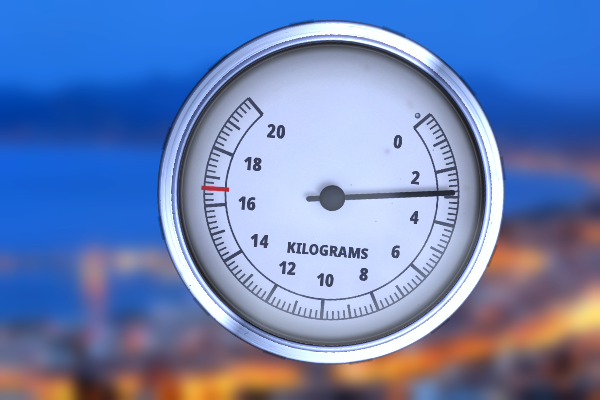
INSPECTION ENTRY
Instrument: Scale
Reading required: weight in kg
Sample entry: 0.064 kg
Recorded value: 2.8 kg
